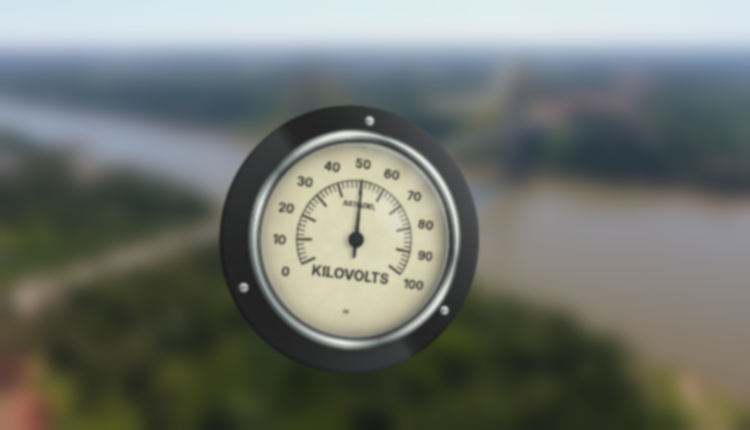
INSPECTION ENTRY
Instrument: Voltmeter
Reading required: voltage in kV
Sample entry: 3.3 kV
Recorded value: 50 kV
